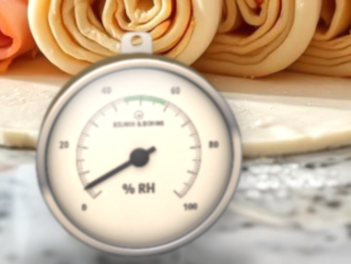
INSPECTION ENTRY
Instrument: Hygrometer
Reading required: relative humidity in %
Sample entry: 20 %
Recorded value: 5 %
